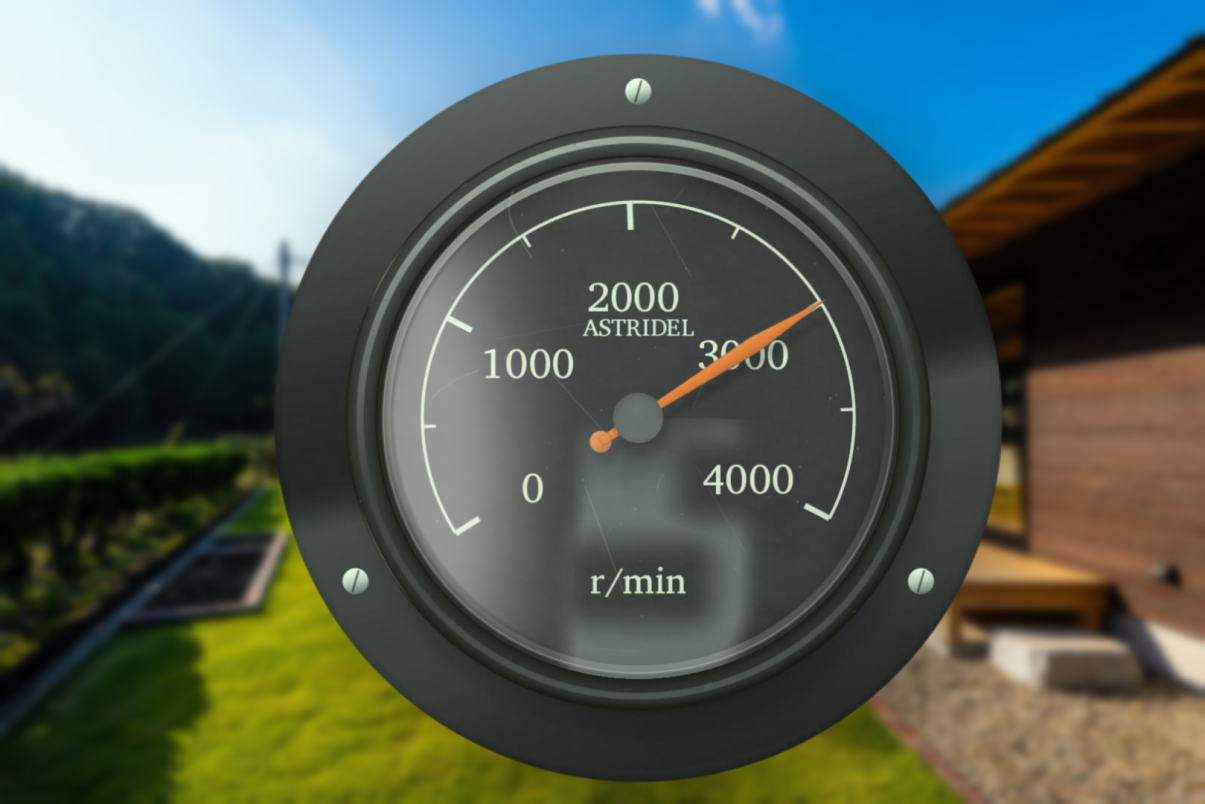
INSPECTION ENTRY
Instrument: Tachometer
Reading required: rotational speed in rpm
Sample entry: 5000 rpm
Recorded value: 3000 rpm
